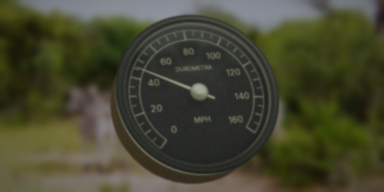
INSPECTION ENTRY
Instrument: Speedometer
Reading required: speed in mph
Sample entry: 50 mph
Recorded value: 45 mph
